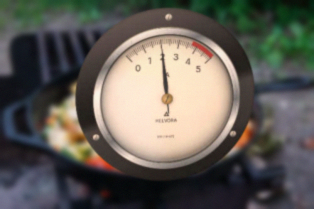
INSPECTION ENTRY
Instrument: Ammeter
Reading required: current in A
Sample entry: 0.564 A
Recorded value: 2 A
